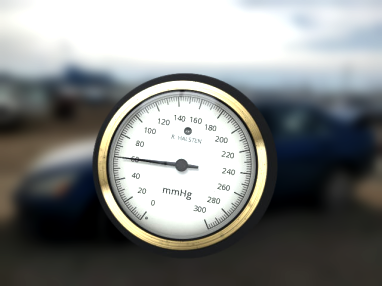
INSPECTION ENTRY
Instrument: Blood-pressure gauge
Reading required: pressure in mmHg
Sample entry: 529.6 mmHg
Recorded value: 60 mmHg
